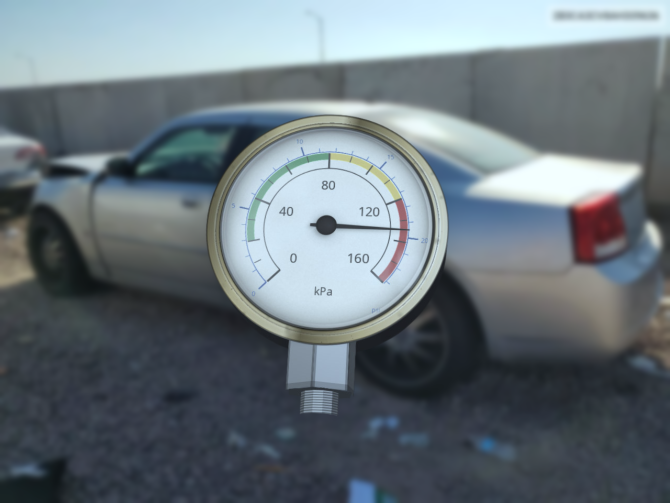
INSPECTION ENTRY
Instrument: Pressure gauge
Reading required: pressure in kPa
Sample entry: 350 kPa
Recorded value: 135 kPa
